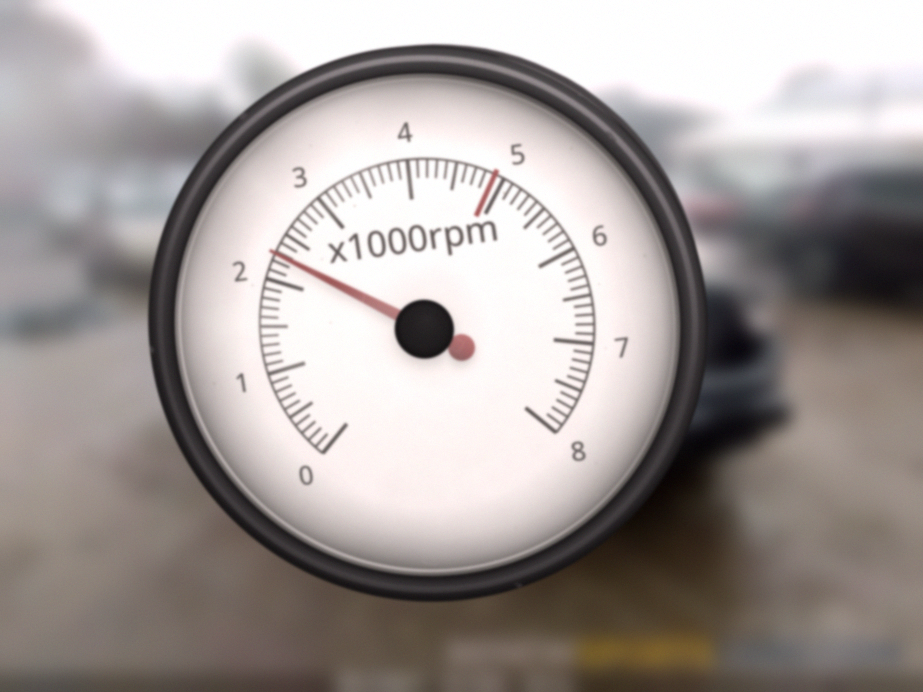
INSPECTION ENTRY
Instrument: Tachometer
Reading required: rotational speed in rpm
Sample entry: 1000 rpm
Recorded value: 2300 rpm
